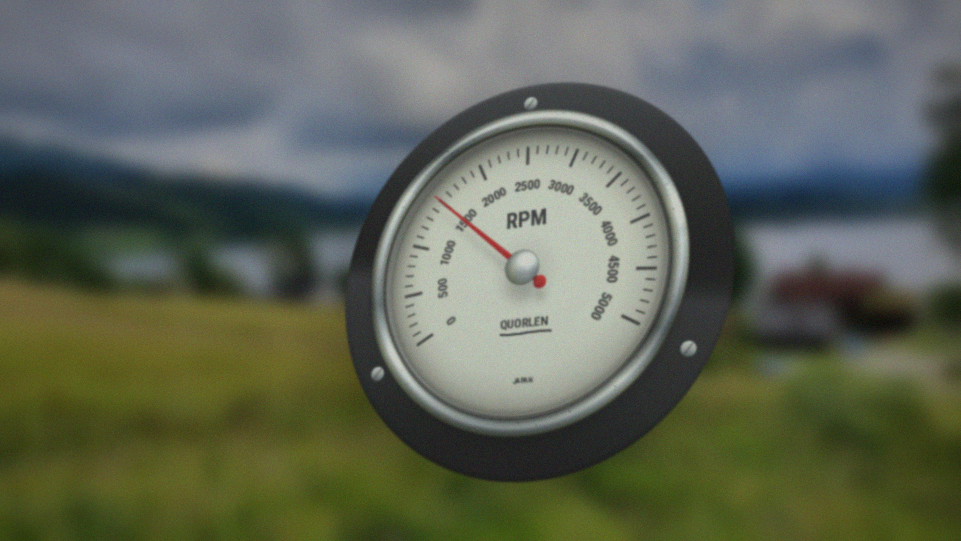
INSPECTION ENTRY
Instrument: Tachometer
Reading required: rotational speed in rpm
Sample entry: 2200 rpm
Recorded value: 1500 rpm
